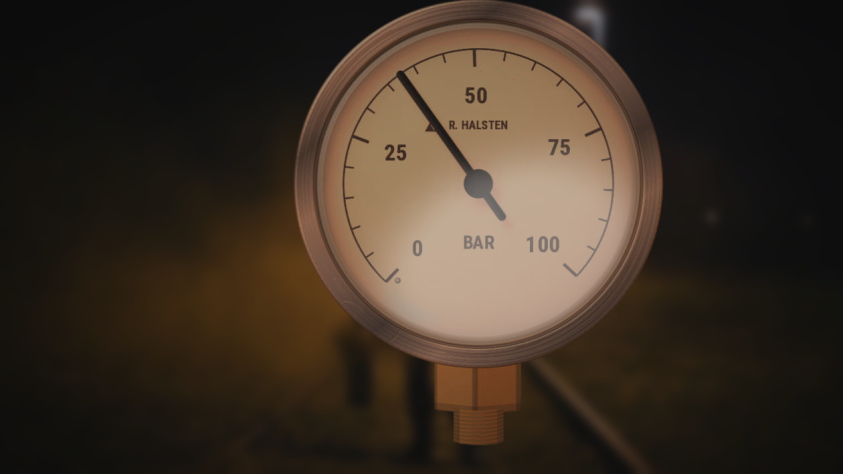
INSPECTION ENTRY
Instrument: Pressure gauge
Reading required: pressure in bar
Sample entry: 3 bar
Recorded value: 37.5 bar
